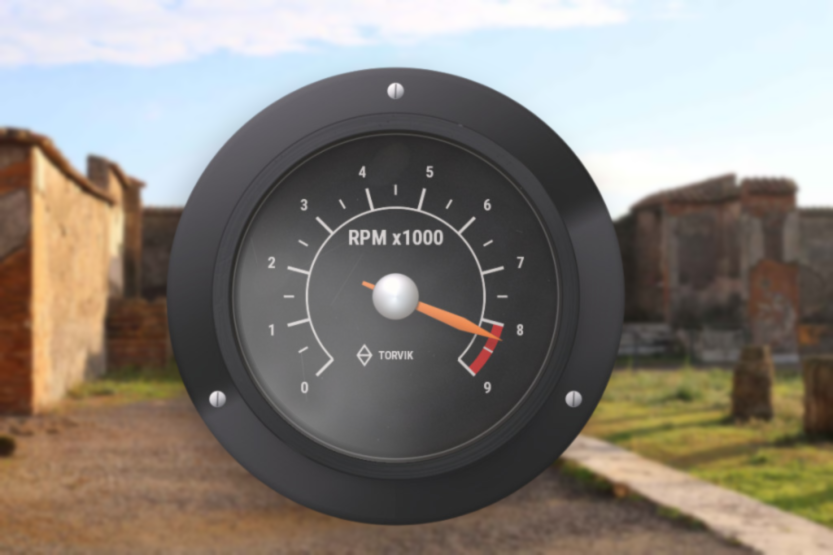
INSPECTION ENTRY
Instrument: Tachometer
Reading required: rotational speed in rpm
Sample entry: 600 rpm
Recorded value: 8250 rpm
